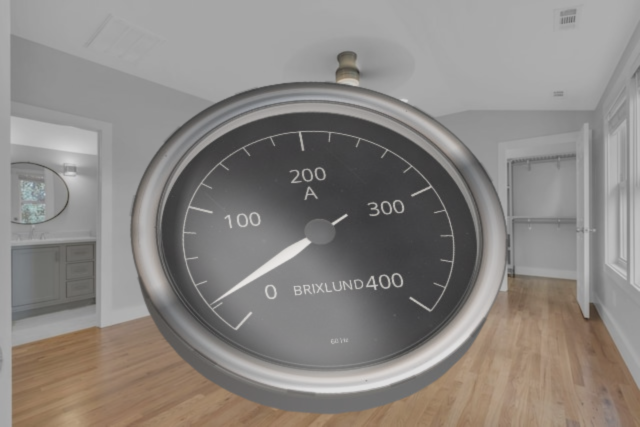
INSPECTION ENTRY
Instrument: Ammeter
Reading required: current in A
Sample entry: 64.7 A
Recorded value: 20 A
